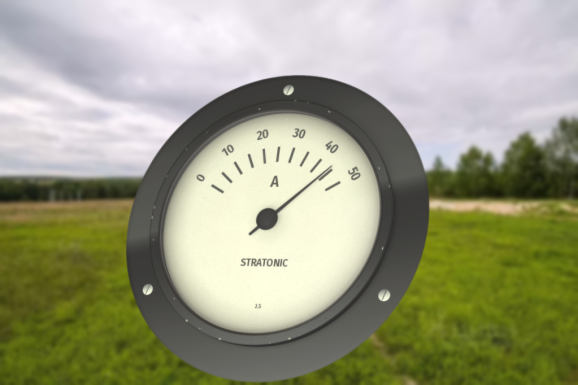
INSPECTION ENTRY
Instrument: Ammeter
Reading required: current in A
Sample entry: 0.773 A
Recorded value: 45 A
